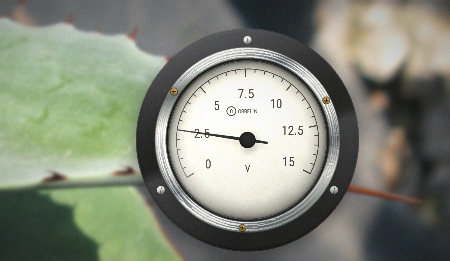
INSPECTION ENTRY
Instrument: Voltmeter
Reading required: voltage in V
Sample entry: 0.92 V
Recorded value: 2.5 V
